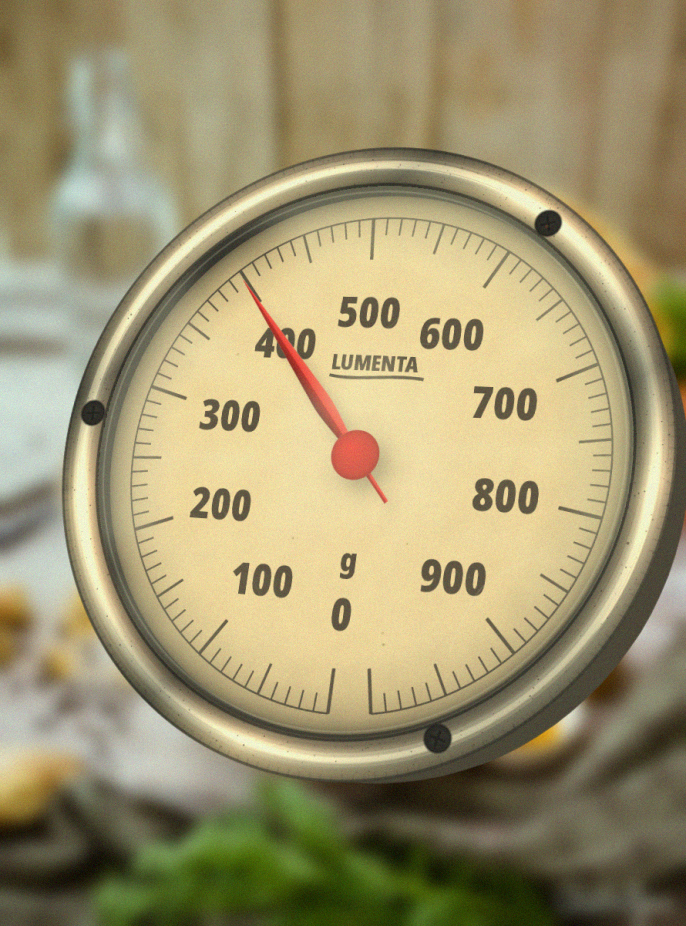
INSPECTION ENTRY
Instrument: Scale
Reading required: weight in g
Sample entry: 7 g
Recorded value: 400 g
